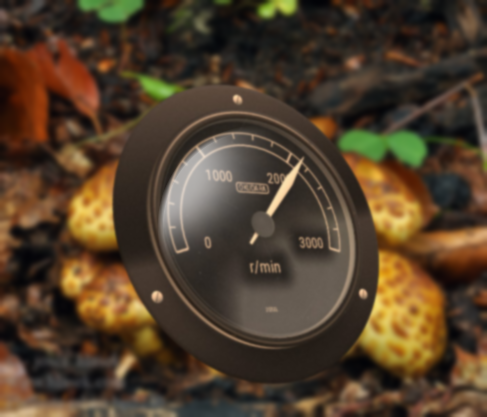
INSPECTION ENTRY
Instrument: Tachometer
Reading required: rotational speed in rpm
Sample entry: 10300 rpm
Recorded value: 2100 rpm
